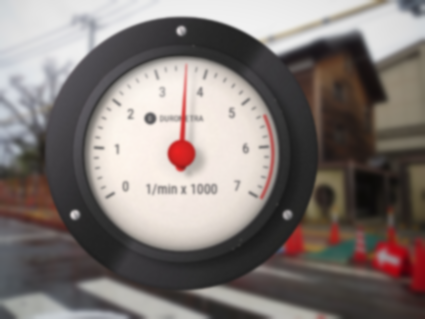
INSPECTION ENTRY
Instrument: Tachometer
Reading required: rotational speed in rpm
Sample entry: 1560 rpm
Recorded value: 3600 rpm
